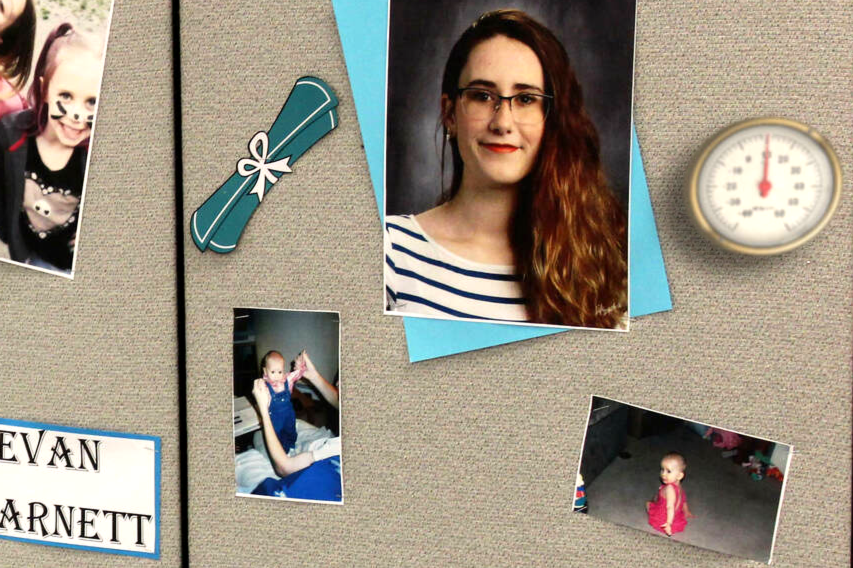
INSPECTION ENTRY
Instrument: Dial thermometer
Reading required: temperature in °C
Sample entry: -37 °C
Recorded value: 10 °C
